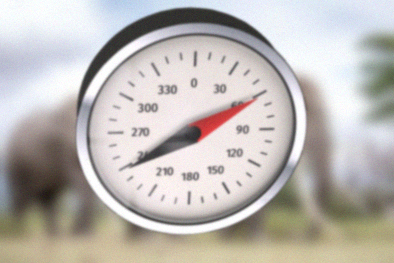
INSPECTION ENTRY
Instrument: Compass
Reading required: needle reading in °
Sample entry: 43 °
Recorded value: 60 °
